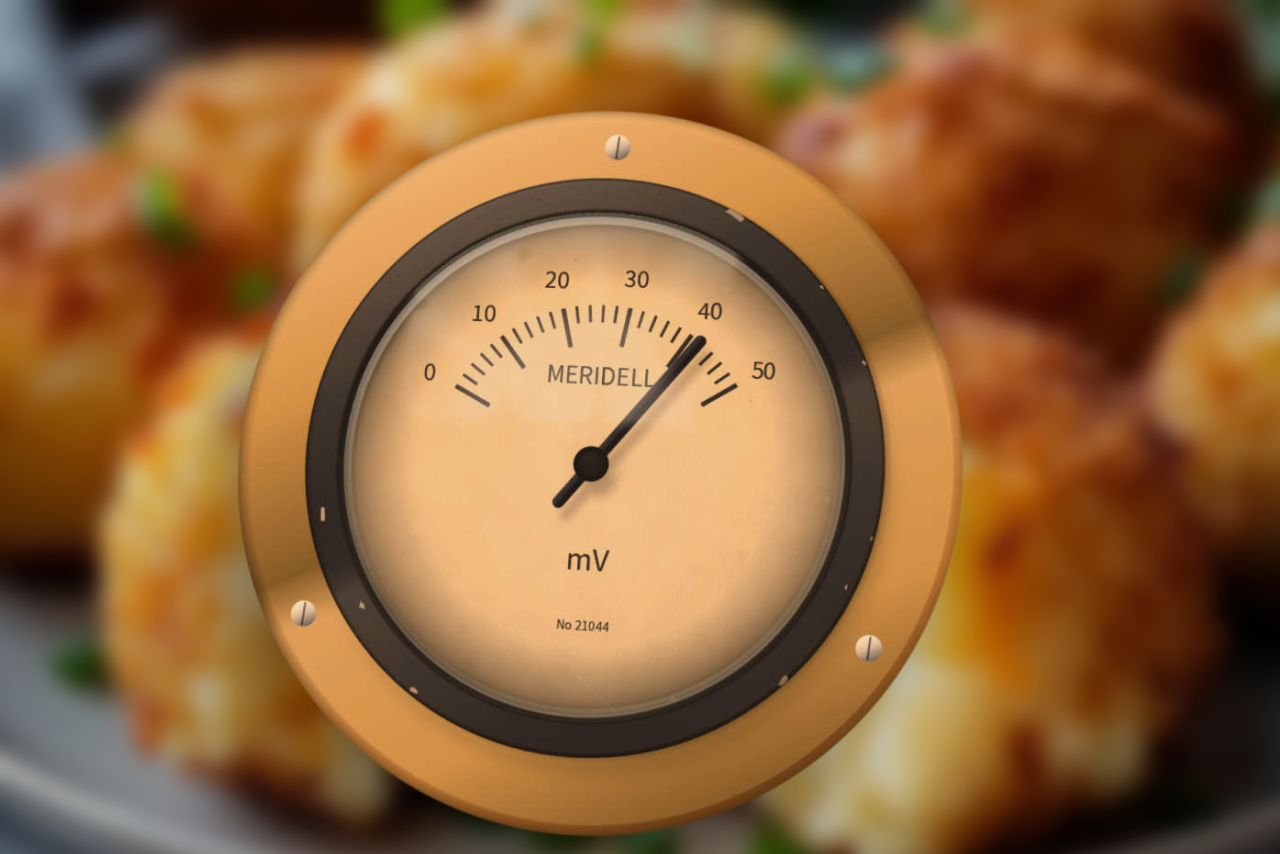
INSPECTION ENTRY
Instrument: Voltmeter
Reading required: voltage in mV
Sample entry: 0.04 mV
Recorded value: 42 mV
